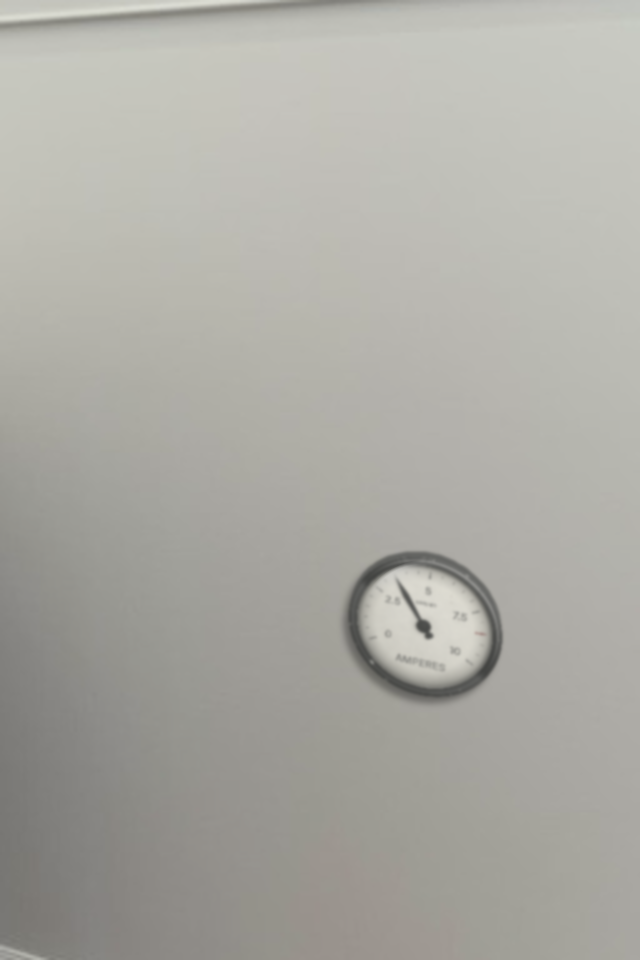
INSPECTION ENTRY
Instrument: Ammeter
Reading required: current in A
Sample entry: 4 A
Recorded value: 3.5 A
